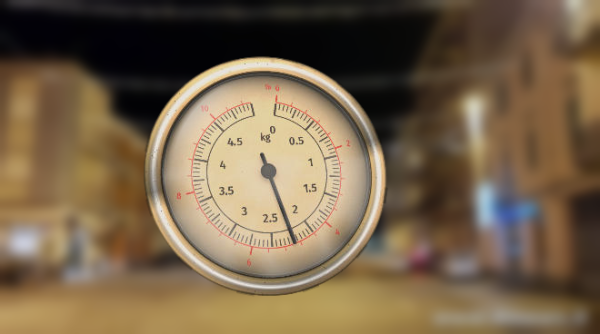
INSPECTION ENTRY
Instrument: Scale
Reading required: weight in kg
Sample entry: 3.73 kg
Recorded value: 2.25 kg
